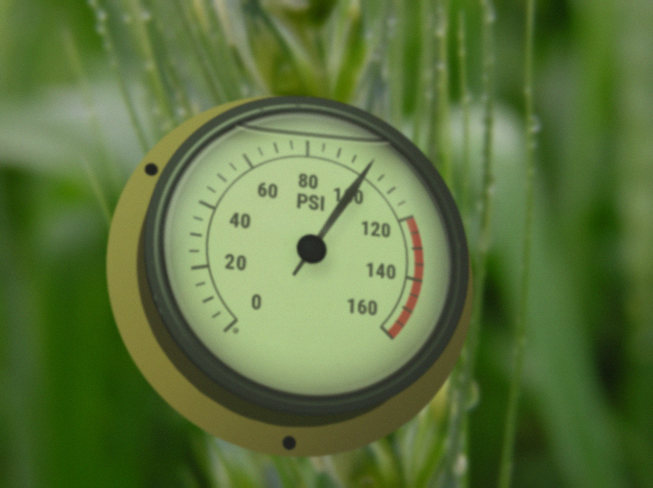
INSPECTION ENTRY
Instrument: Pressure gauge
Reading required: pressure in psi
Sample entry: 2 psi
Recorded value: 100 psi
